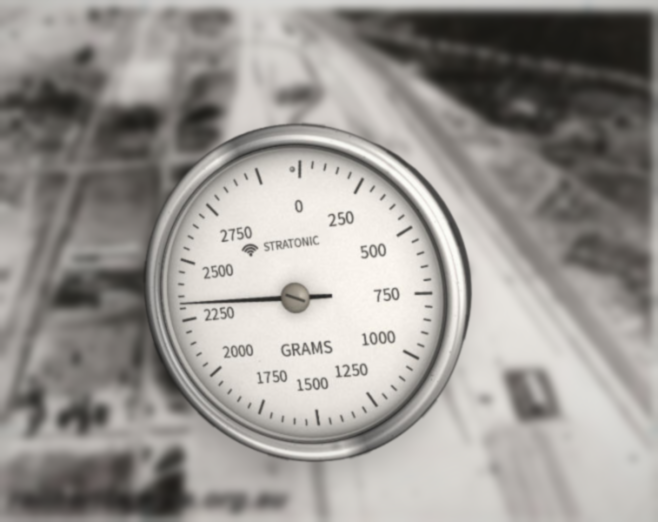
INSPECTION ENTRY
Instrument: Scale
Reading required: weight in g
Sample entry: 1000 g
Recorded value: 2325 g
